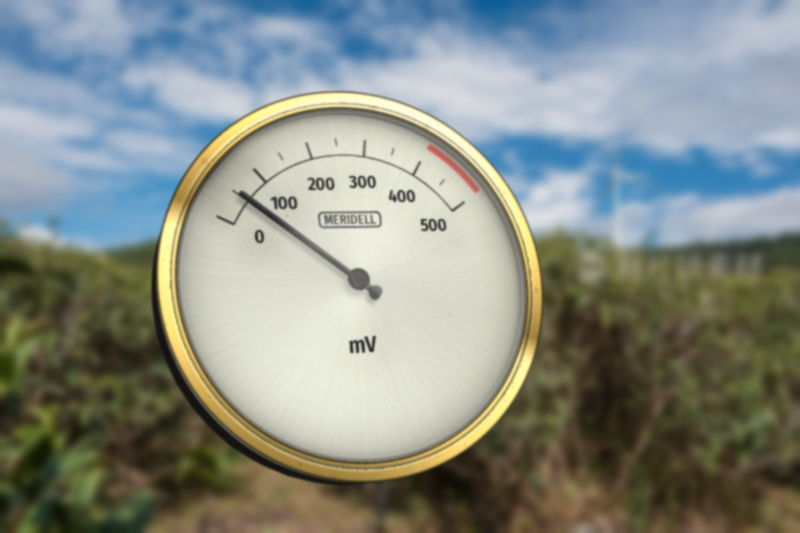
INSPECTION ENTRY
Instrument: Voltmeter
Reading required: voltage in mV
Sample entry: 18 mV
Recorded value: 50 mV
